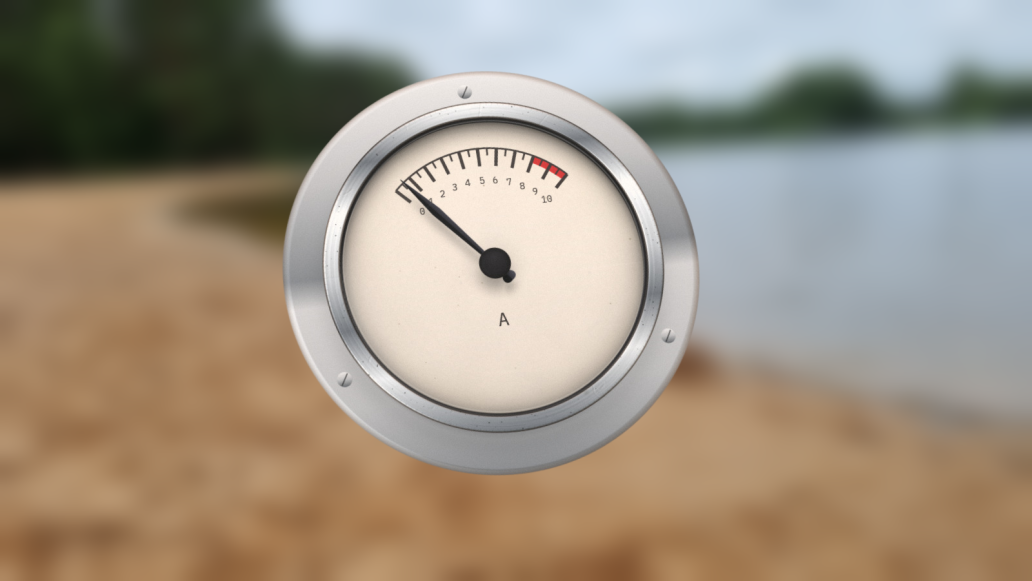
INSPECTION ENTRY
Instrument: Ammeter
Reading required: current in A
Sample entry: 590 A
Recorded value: 0.5 A
